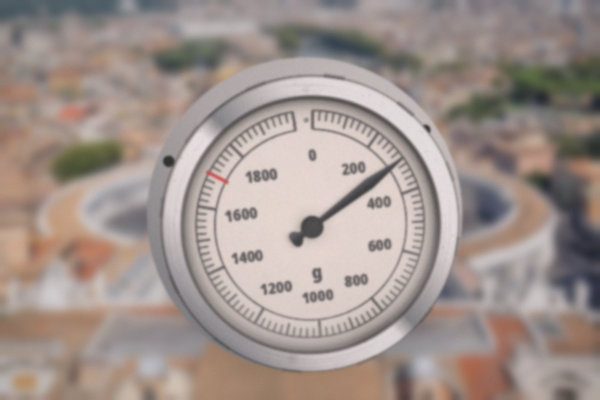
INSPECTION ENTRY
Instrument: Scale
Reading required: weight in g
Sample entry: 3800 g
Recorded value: 300 g
